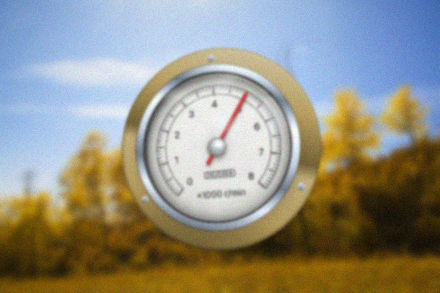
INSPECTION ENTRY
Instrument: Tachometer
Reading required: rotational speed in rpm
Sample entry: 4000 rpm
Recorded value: 5000 rpm
